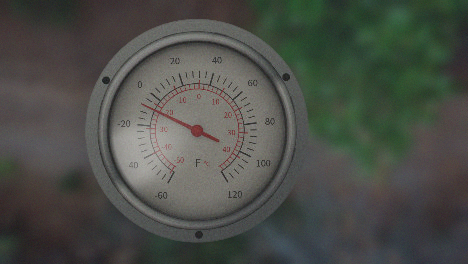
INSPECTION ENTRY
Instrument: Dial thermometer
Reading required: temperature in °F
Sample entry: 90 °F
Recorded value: -8 °F
